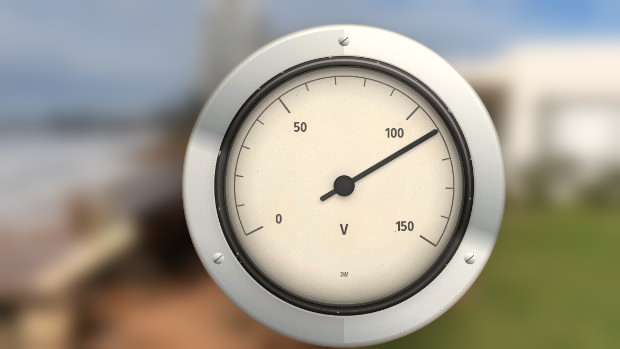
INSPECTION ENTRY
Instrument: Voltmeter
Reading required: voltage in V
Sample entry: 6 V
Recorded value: 110 V
